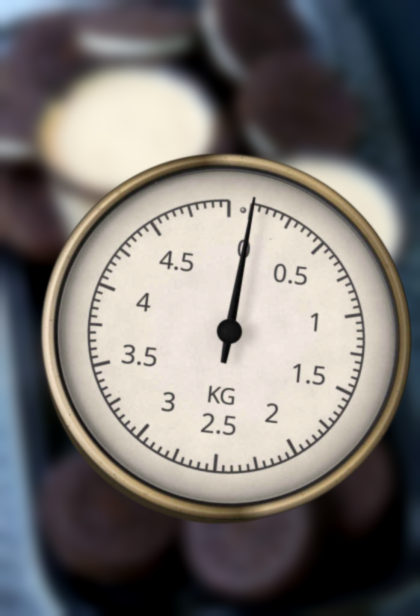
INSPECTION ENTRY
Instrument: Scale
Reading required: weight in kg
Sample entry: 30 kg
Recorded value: 0 kg
